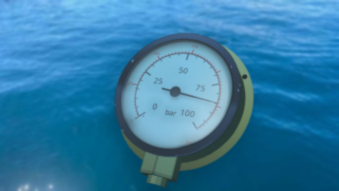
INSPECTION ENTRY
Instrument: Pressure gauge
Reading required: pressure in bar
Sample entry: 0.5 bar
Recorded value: 85 bar
